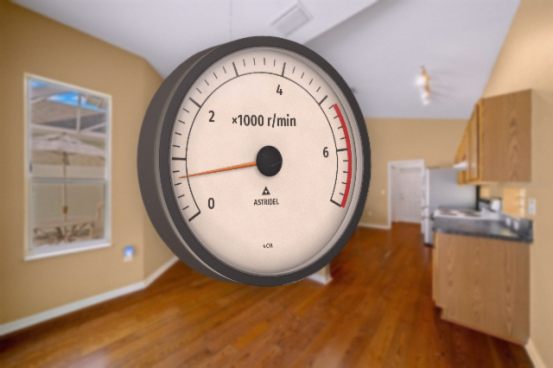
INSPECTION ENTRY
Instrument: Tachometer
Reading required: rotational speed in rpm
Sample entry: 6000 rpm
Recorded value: 700 rpm
